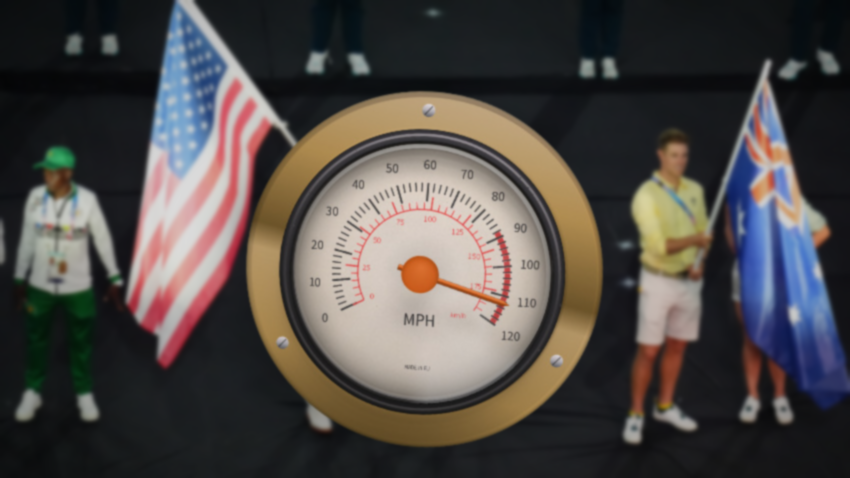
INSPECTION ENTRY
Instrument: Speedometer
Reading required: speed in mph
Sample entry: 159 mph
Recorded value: 112 mph
